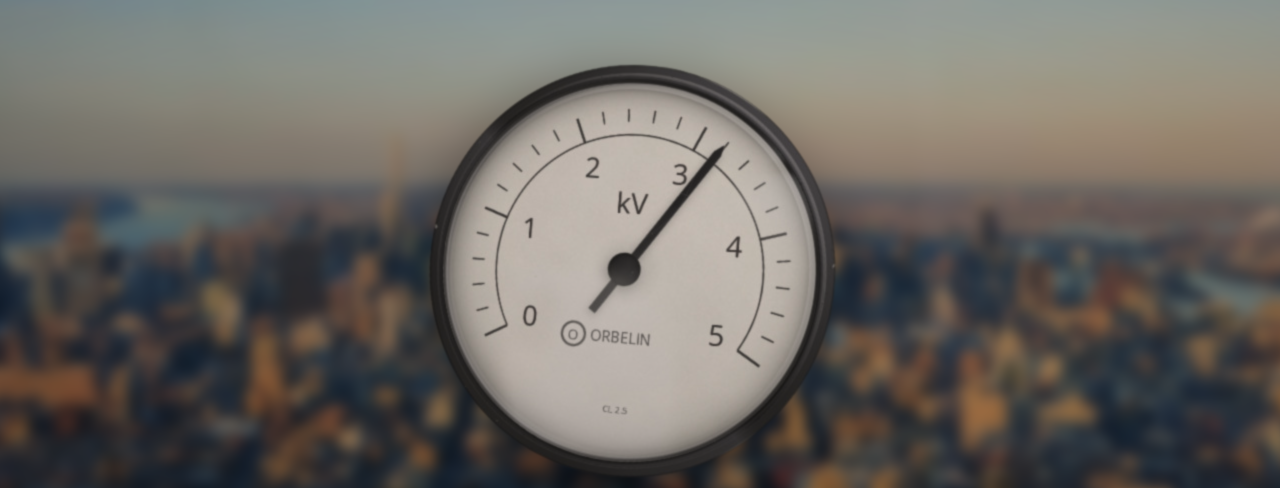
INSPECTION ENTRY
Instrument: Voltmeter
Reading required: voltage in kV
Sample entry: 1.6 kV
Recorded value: 3.2 kV
